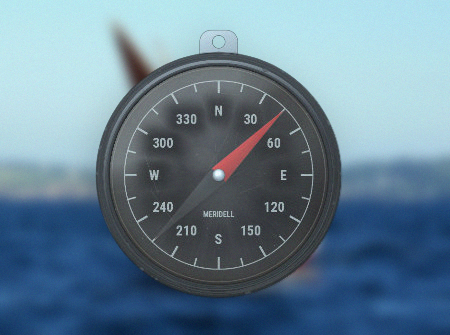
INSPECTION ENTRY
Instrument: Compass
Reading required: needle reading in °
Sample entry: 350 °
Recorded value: 45 °
